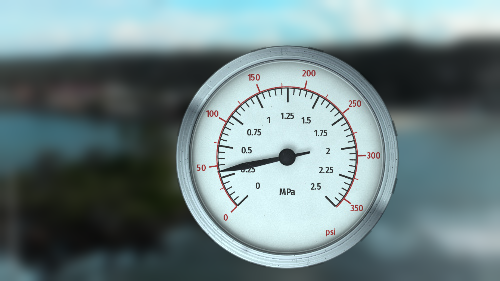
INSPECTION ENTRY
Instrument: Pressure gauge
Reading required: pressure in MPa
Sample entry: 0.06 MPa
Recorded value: 0.3 MPa
